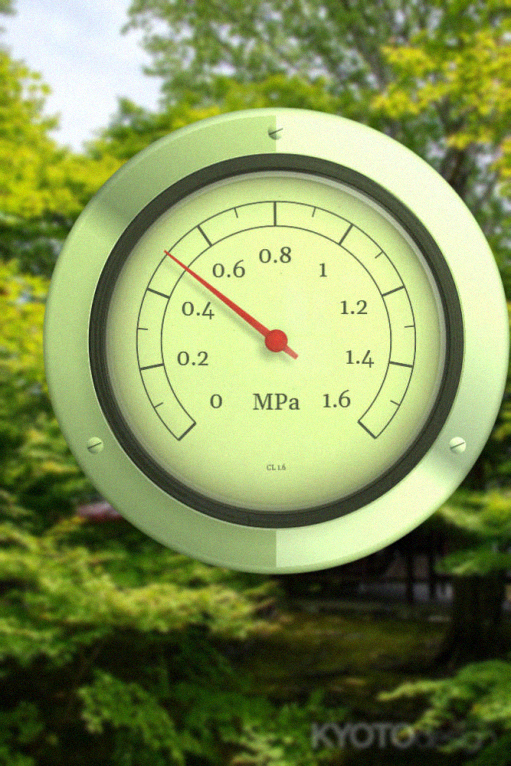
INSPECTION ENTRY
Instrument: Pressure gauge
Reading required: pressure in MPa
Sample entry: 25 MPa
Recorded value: 0.5 MPa
